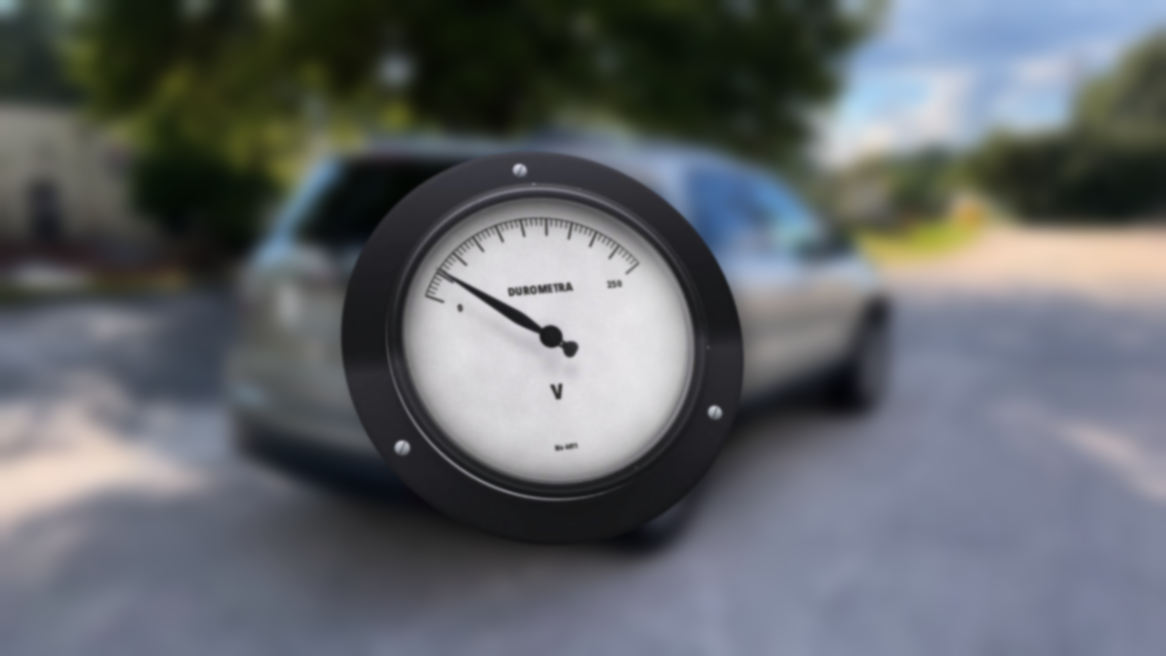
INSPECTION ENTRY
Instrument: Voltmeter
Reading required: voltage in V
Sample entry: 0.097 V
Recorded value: 25 V
